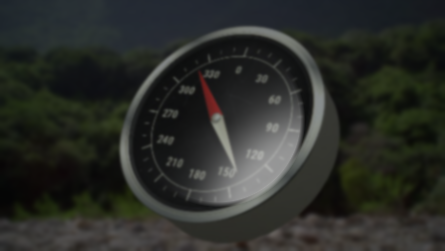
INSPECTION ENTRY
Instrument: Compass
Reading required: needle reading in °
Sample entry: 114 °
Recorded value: 320 °
